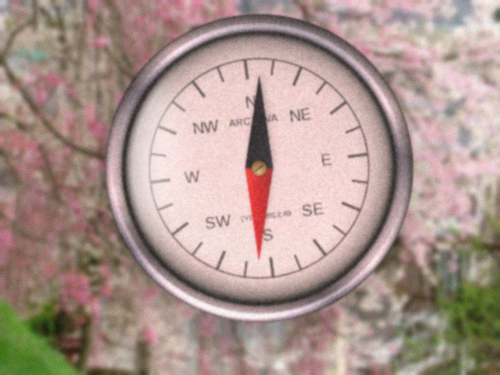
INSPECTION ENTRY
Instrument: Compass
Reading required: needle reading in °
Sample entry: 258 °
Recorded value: 187.5 °
